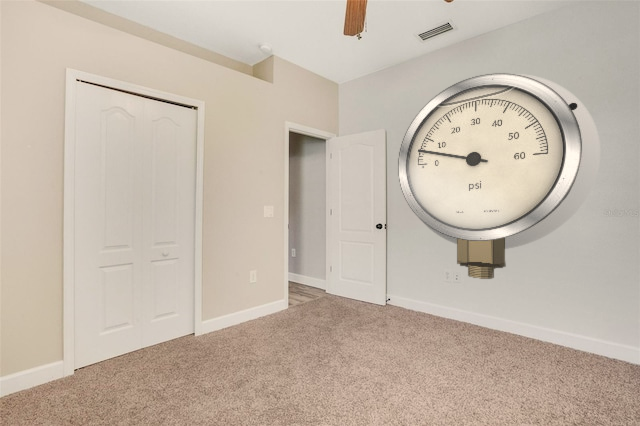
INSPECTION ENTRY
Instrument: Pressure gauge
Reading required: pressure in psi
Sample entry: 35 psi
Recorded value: 5 psi
